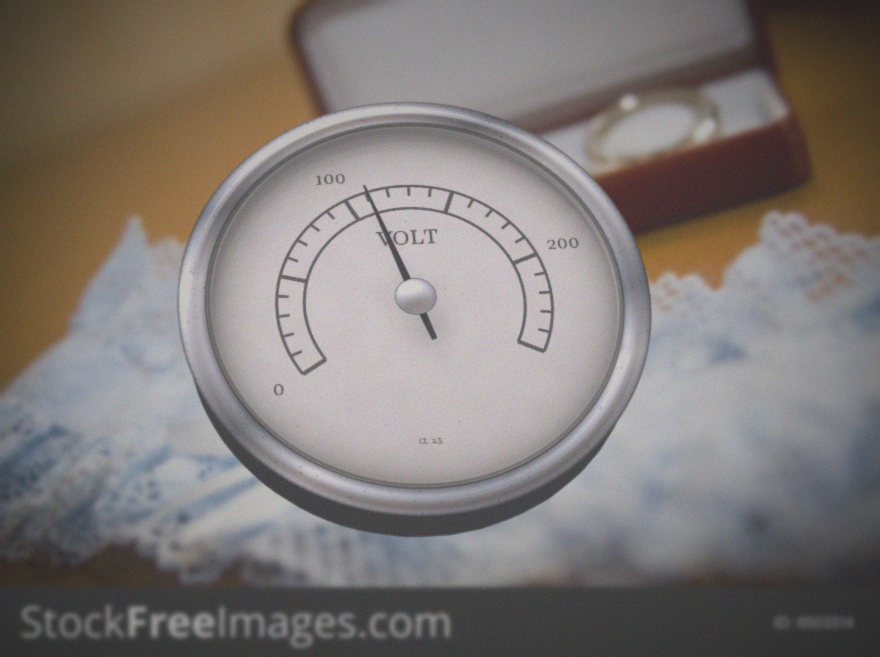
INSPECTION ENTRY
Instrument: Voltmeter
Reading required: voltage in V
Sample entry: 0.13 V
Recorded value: 110 V
